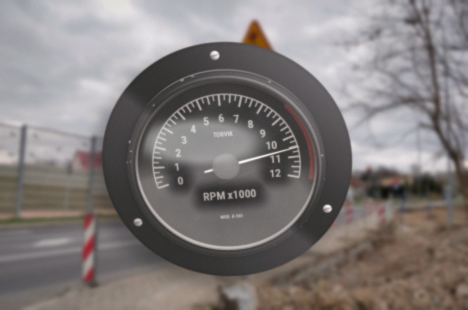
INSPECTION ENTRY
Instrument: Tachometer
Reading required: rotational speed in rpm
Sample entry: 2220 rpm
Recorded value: 10500 rpm
